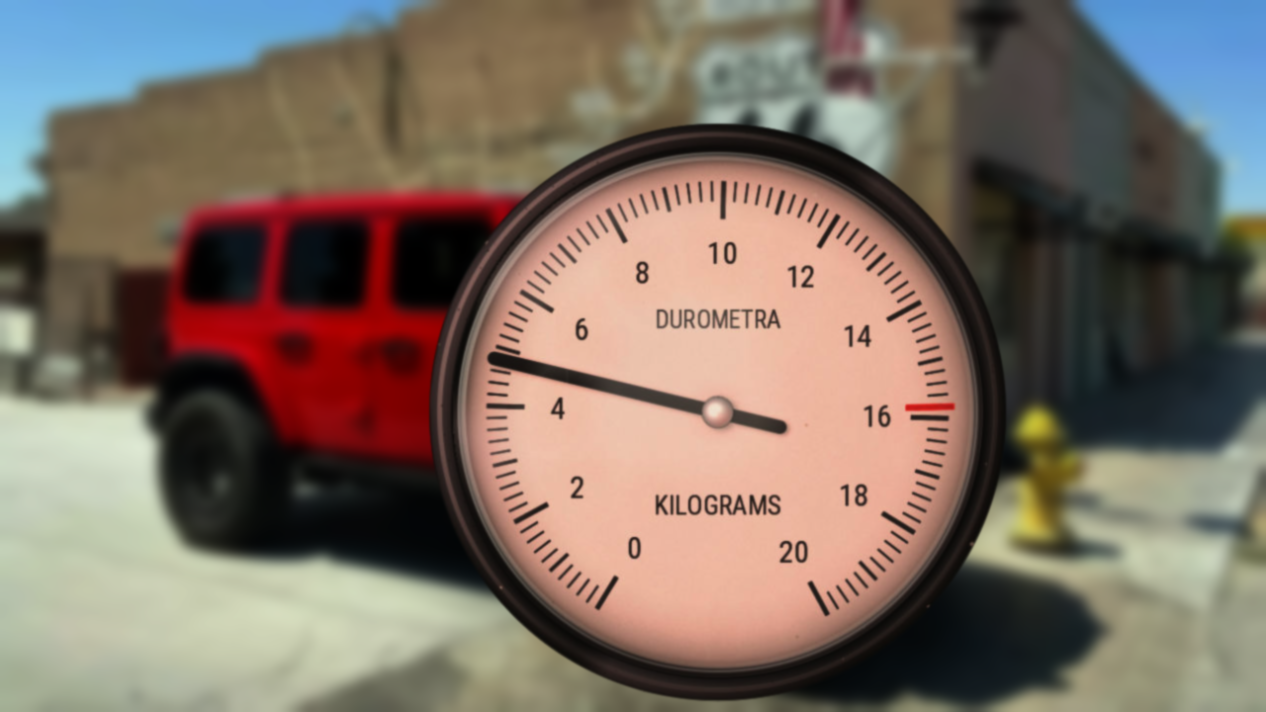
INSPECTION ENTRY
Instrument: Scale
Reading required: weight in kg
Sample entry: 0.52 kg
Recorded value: 4.8 kg
